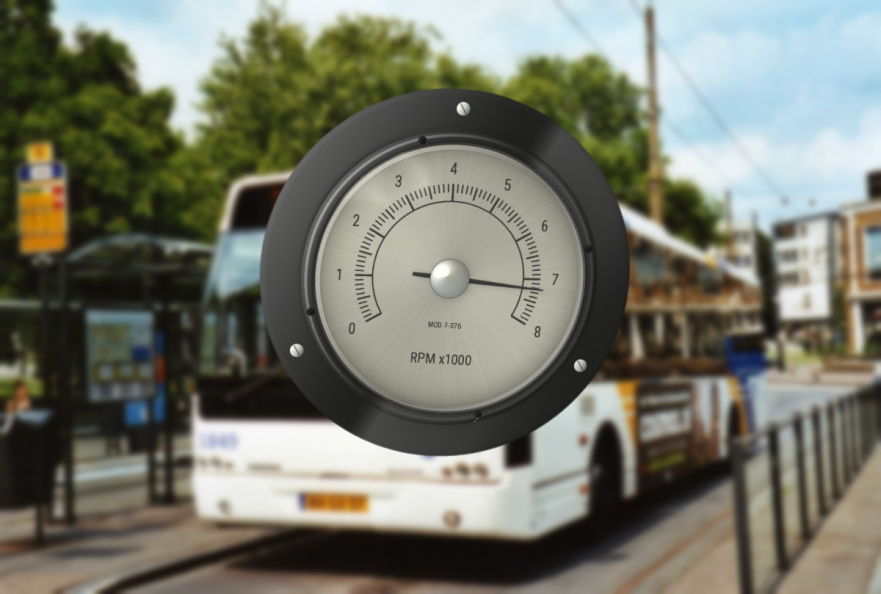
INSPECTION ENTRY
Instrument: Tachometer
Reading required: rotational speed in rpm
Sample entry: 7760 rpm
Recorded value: 7200 rpm
